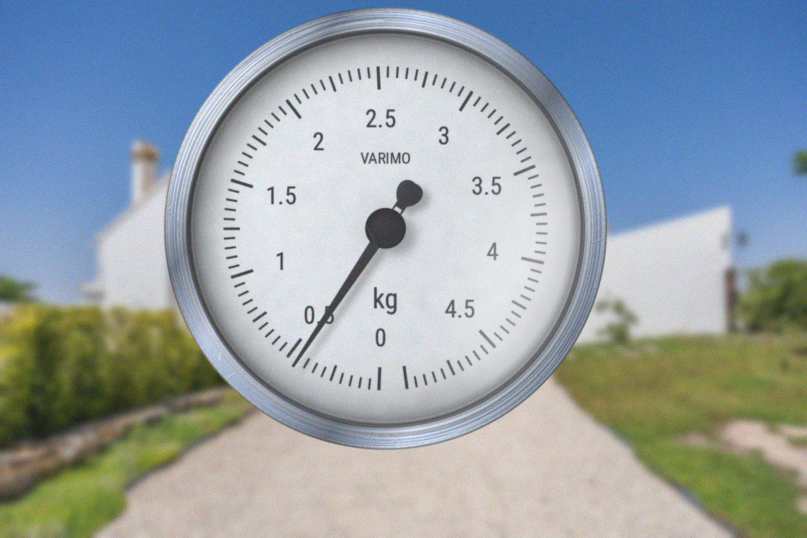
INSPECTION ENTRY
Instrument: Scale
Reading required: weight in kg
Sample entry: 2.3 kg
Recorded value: 0.45 kg
